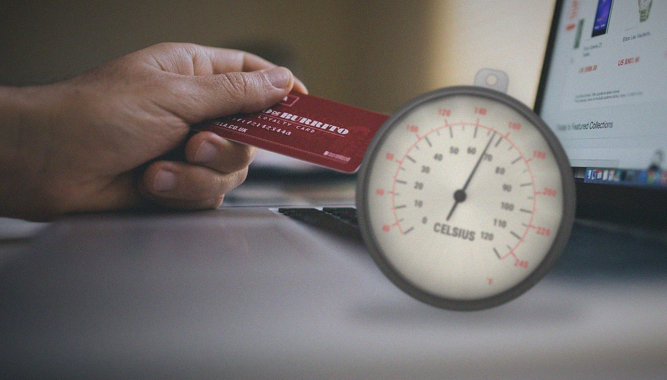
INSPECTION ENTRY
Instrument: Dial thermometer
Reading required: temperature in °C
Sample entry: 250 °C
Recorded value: 67.5 °C
